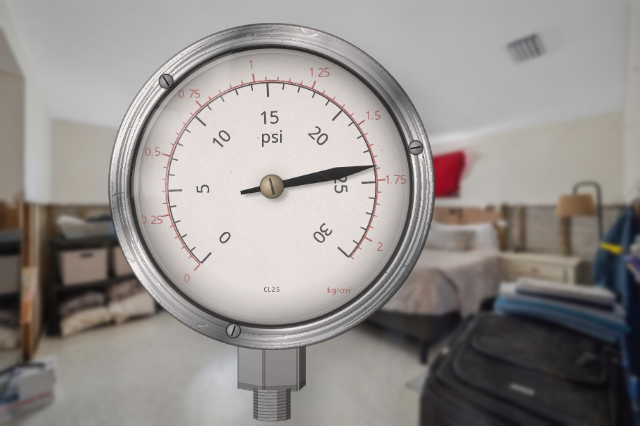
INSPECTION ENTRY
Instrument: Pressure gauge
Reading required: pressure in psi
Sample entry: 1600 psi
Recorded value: 24 psi
